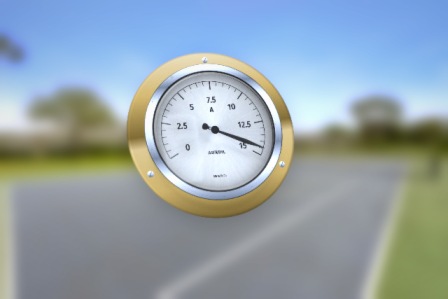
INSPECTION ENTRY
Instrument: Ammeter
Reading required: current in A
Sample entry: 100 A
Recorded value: 14.5 A
